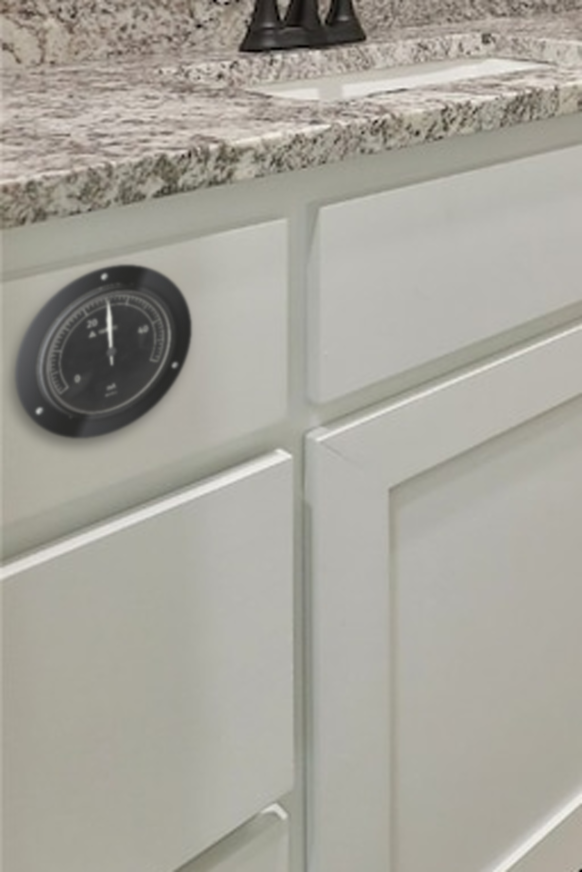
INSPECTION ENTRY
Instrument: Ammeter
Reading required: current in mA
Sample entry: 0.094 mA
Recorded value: 25 mA
